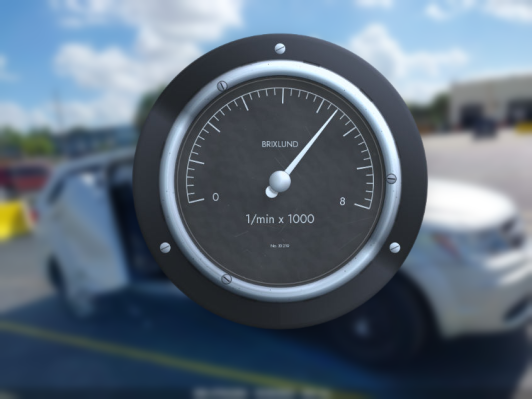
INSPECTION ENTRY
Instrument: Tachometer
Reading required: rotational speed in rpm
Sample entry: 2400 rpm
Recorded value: 5400 rpm
